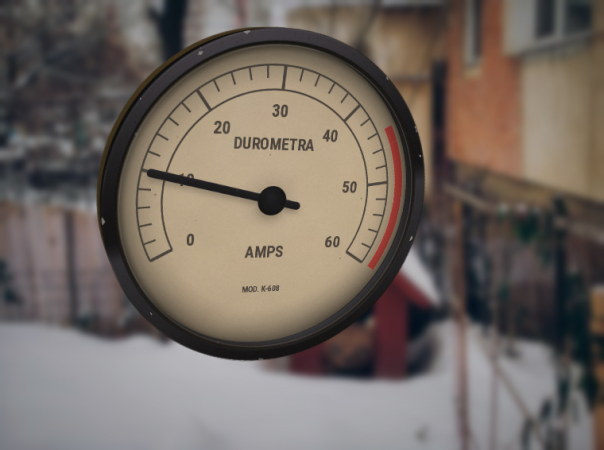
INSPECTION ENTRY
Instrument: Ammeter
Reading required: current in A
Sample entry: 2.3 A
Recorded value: 10 A
